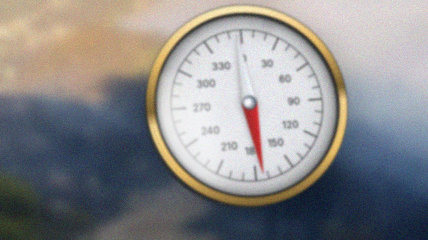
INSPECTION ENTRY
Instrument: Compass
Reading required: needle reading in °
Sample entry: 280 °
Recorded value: 175 °
